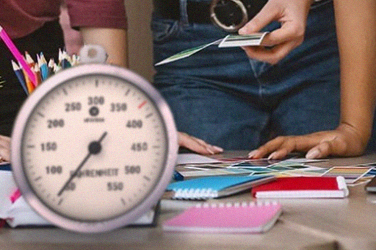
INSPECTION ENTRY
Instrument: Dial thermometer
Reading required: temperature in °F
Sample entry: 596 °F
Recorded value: 60 °F
